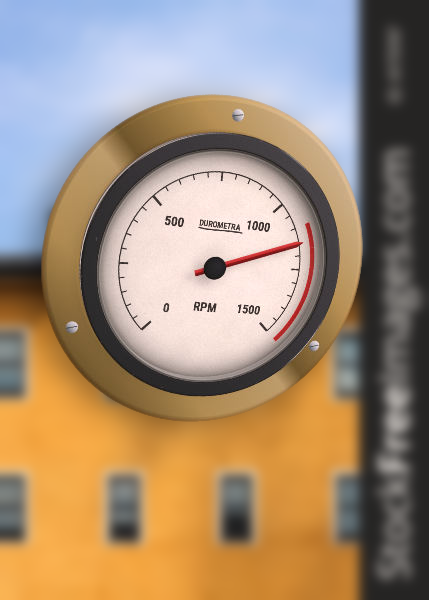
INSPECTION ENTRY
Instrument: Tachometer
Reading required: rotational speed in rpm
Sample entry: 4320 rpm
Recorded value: 1150 rpm
